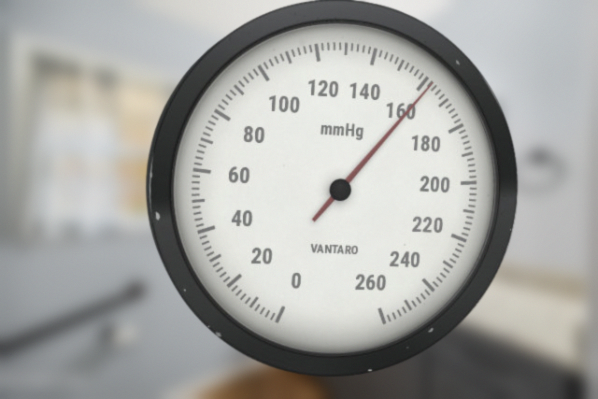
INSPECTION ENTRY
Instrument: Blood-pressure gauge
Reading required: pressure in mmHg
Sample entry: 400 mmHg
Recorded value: 162 mmHg
